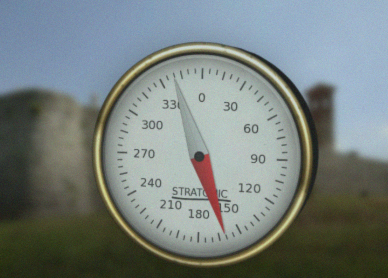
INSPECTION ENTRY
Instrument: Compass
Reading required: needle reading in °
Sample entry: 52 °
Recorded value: 160 °
